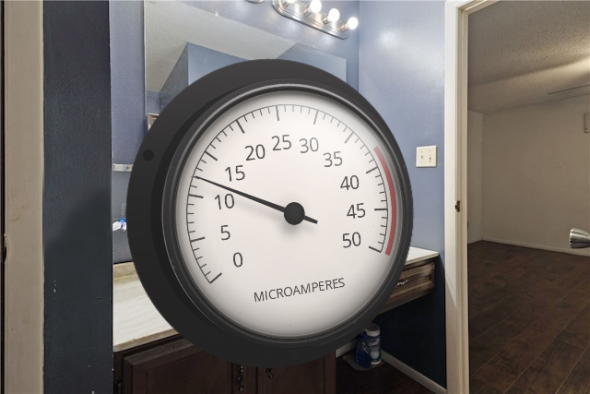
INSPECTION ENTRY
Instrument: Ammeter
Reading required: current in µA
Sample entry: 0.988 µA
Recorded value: 12 µA
